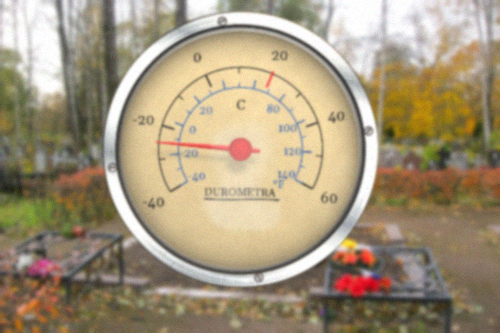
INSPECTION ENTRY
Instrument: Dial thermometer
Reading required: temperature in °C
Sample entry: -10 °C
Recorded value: -25 °C
